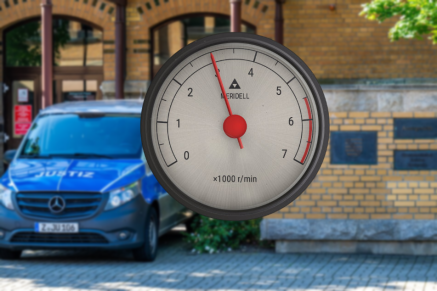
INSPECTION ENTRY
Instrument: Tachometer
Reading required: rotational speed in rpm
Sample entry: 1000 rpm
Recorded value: 3000 rpm
